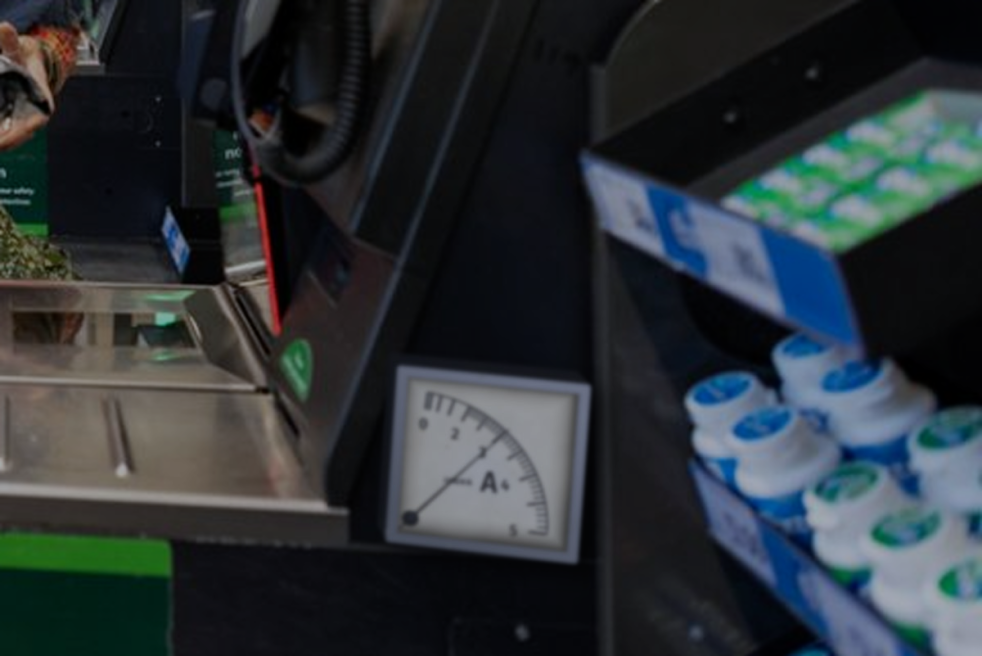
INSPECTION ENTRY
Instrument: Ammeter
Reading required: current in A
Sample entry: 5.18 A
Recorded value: 3 A
